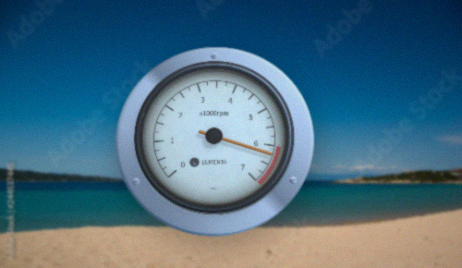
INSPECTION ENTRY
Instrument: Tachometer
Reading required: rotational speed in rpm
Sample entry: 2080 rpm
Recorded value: 6250 rpm
